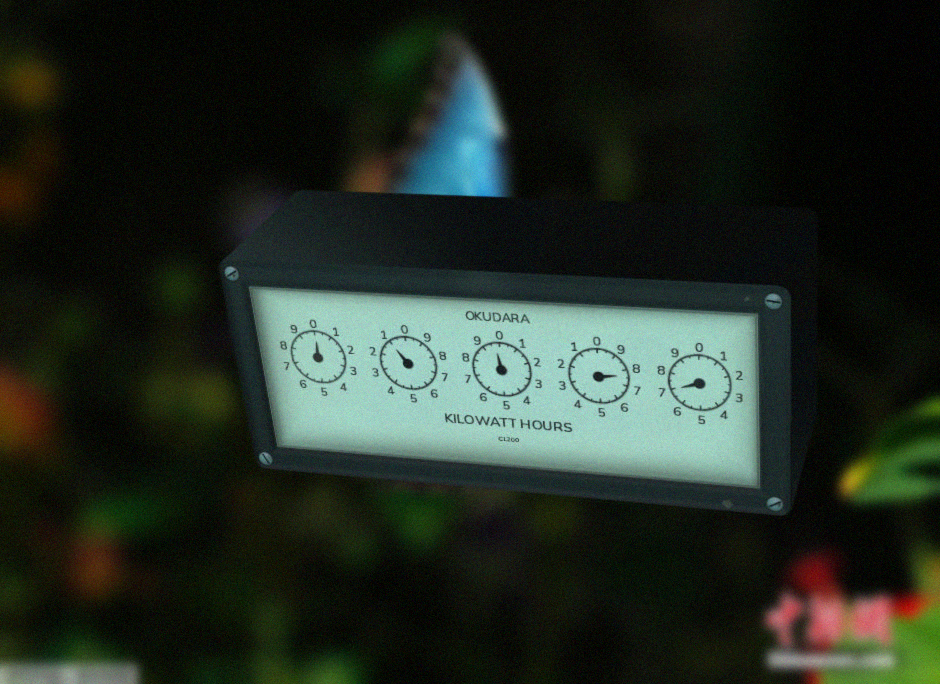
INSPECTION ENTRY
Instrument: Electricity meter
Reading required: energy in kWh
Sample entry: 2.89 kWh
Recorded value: 977 kWh
